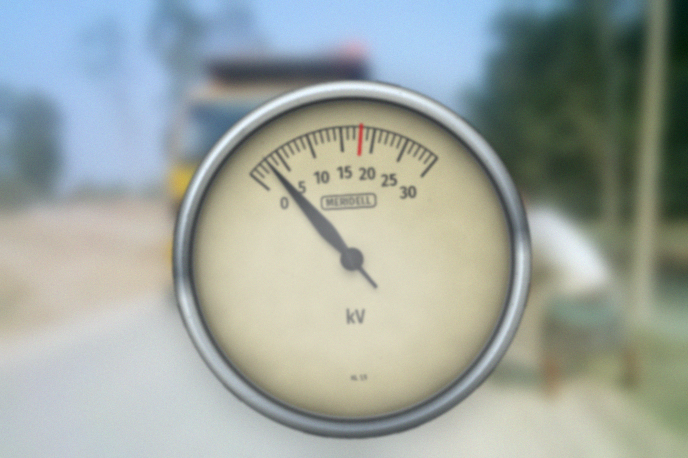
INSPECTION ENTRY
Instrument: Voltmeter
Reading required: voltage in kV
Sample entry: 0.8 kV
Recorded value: 3 kV
